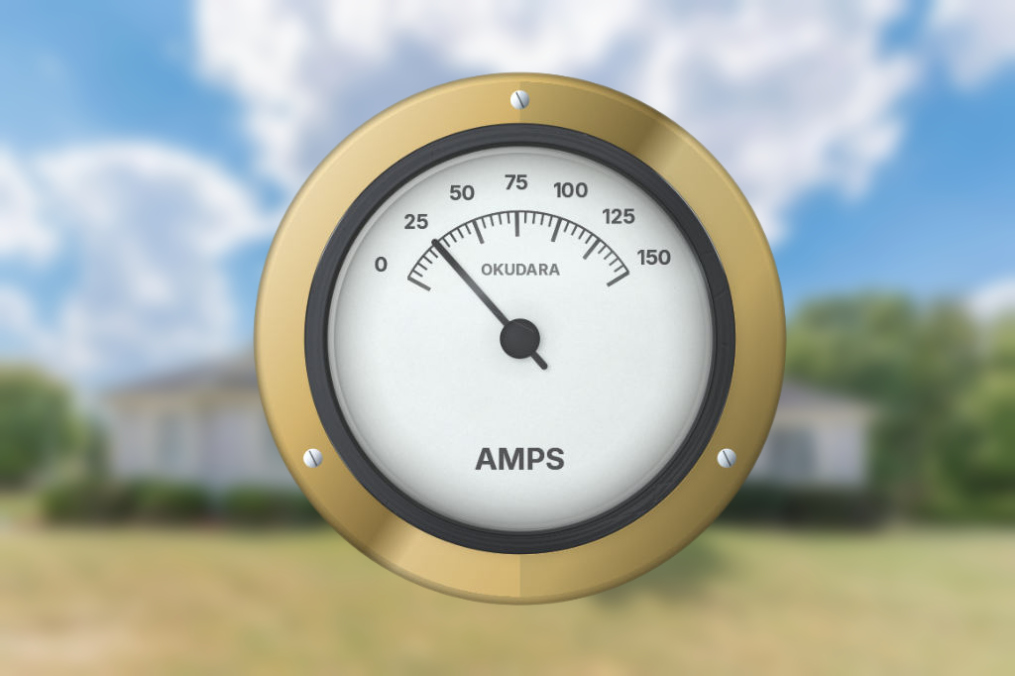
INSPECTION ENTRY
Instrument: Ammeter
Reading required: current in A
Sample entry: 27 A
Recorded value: 25 A
